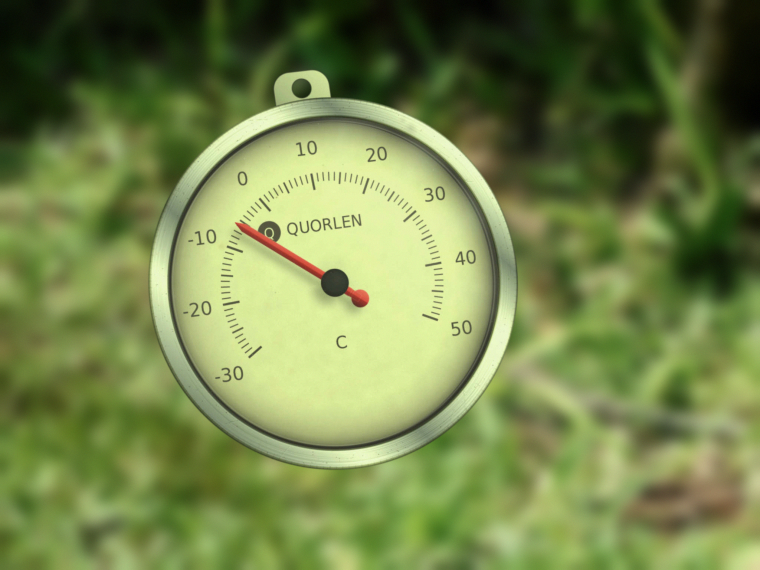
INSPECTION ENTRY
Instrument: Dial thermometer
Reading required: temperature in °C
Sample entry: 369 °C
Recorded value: -6 °C
